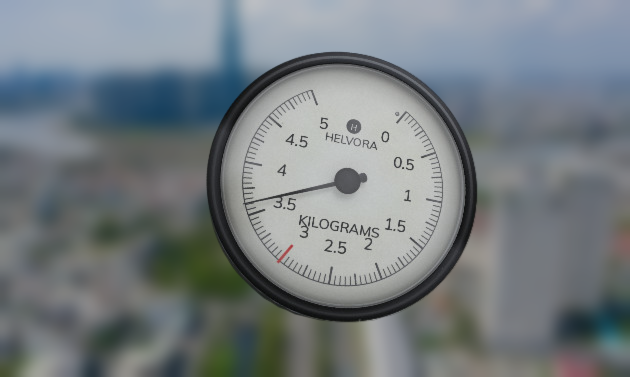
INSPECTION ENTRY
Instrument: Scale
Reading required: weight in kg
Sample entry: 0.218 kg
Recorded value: 3.6 kg
